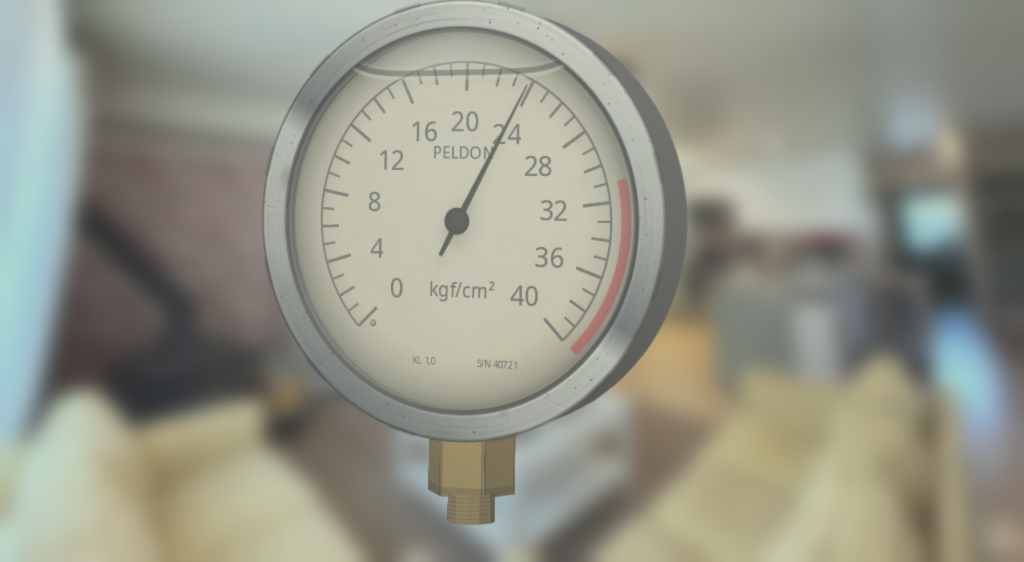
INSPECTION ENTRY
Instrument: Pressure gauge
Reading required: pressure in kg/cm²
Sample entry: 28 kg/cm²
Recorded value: 24 kg/cm²
